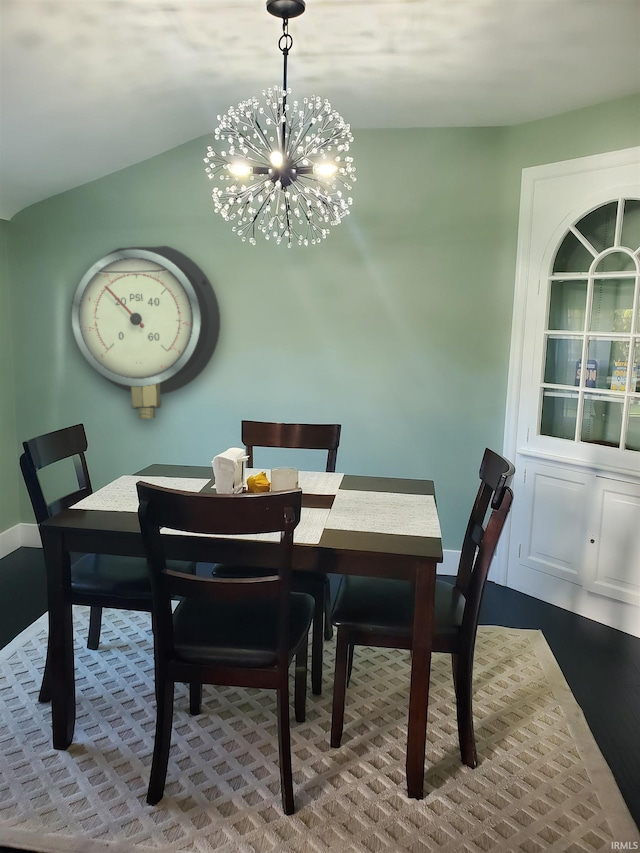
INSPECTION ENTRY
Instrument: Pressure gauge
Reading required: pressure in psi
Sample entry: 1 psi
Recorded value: 20 psi
